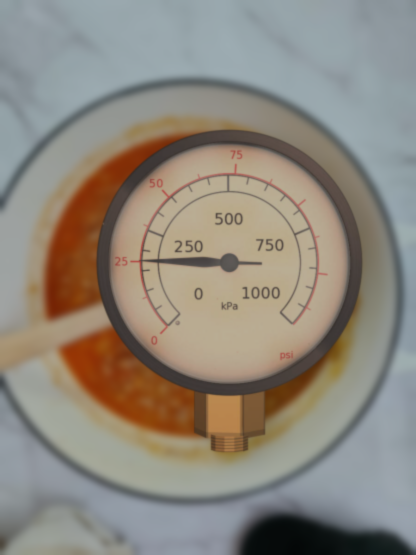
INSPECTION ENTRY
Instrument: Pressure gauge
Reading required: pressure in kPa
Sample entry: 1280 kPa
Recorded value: 175 kPa
